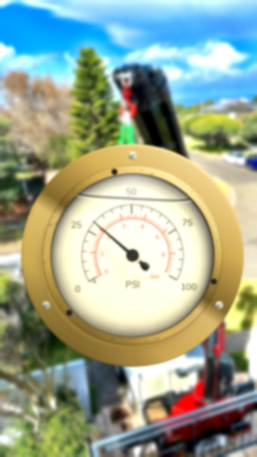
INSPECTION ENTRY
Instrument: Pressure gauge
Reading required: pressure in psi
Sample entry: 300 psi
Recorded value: 30 psi
